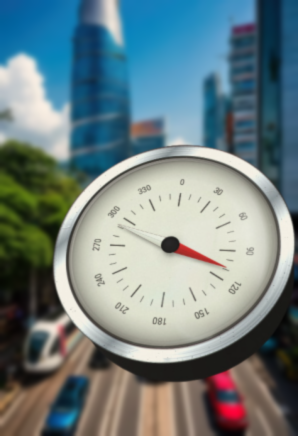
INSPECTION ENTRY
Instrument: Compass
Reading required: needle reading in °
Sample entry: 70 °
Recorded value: 110 °
